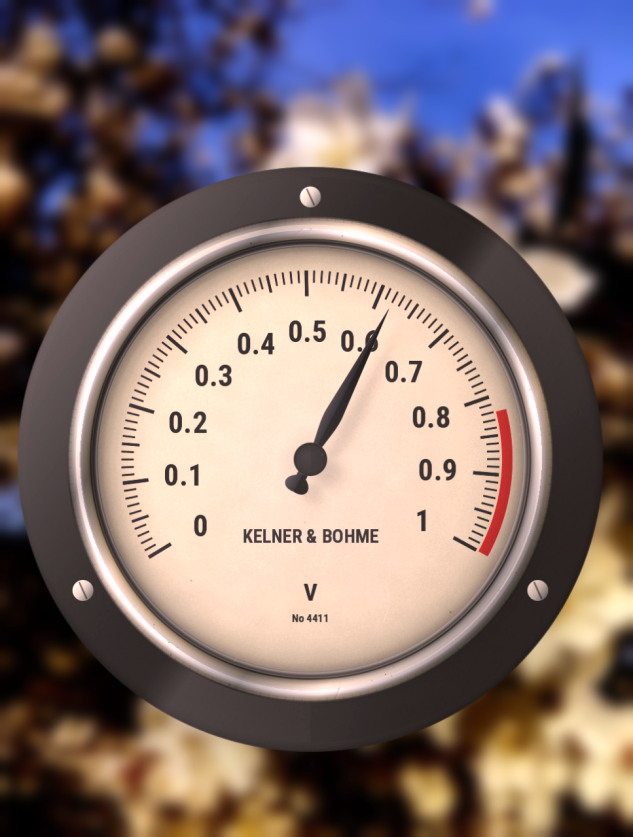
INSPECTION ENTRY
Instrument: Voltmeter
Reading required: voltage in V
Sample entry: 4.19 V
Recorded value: 0.62 V
